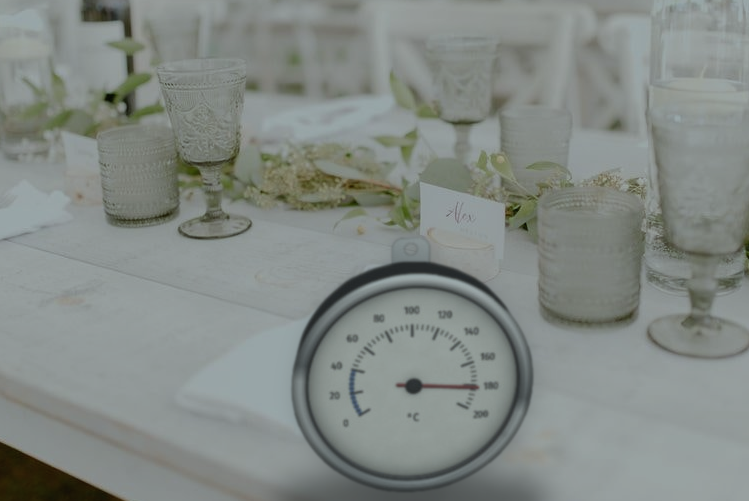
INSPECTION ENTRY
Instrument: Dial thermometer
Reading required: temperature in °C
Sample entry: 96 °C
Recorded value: 180 °C
